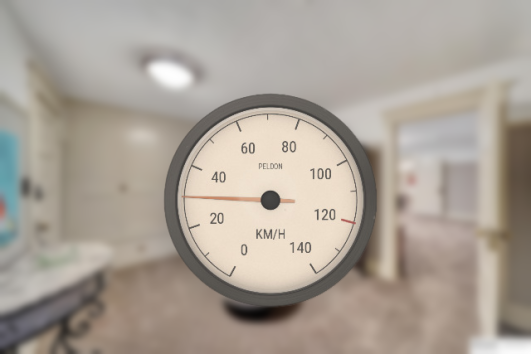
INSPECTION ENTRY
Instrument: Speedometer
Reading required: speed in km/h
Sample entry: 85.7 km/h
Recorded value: 30 km/h
